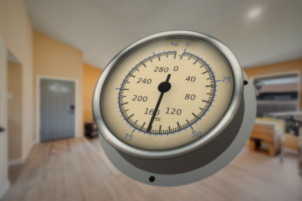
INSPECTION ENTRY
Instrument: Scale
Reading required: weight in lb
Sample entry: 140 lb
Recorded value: 150 lb
